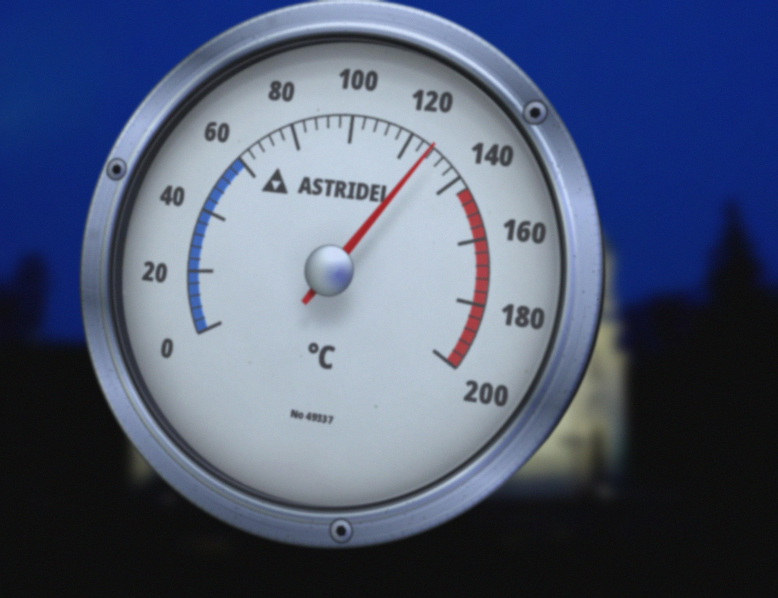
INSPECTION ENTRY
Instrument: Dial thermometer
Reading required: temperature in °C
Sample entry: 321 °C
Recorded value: 128 °C
